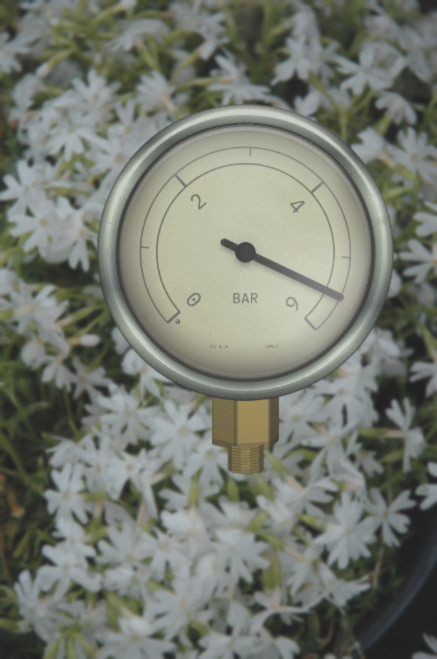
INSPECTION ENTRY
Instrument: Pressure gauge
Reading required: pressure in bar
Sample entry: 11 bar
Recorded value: 5.5 bar
